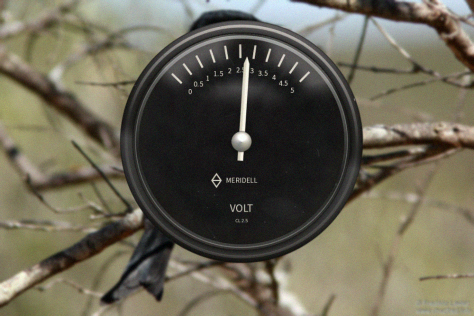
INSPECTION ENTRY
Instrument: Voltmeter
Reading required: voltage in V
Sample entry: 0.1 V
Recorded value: 2.75 V
